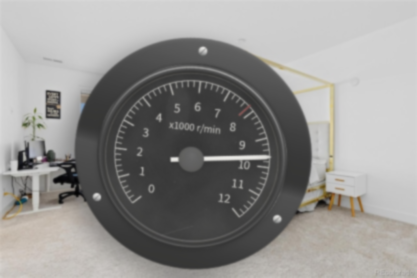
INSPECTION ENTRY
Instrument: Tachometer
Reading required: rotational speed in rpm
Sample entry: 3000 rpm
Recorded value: 9600 rpm
